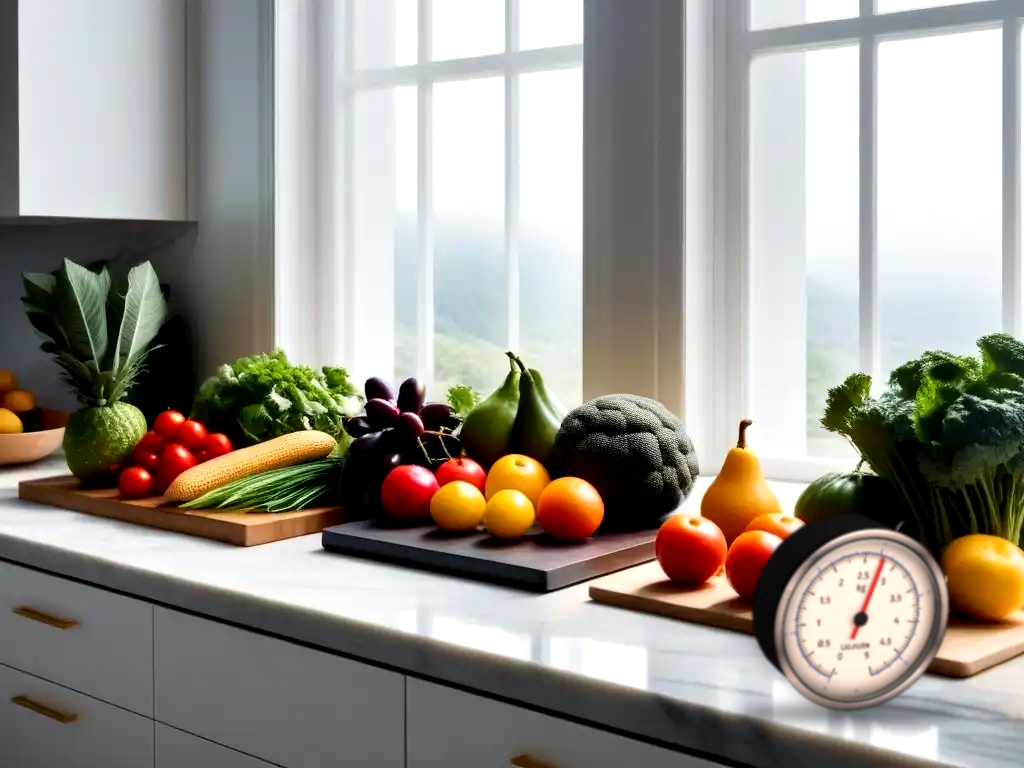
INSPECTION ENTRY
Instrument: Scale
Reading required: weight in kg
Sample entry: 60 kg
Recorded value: 2.75 kg
